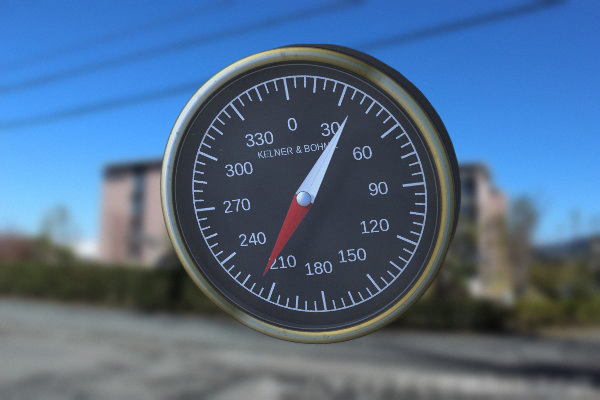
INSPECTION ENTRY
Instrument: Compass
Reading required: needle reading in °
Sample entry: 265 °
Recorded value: 217.5 °
